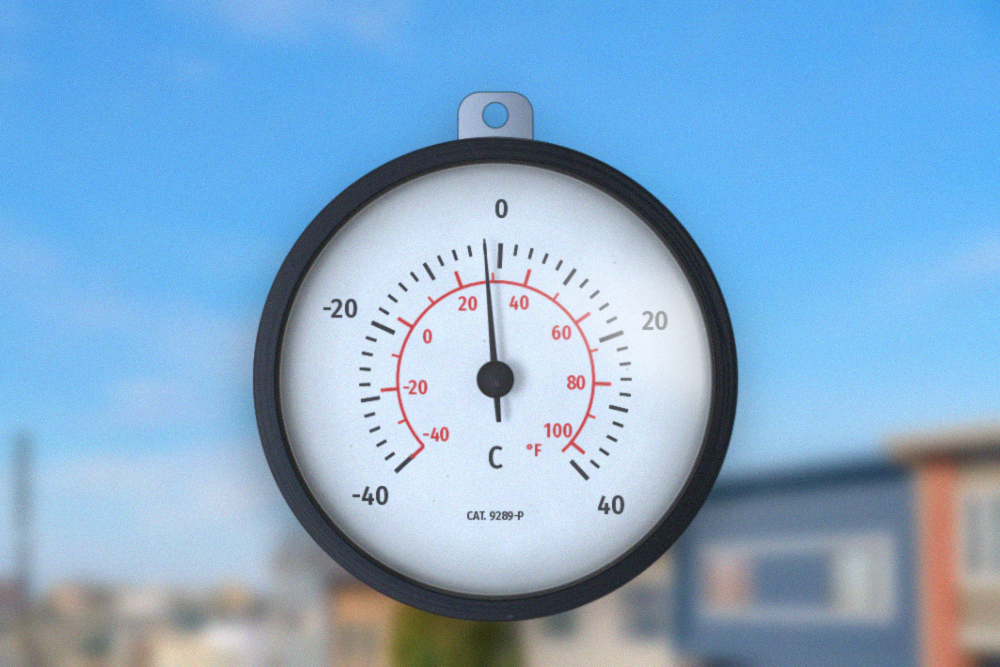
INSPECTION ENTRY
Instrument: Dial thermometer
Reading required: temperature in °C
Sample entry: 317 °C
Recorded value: -2 °C
